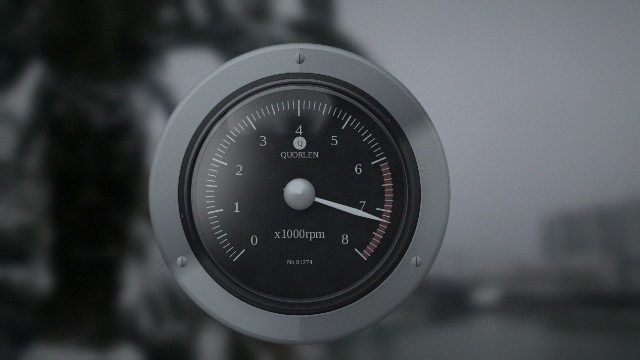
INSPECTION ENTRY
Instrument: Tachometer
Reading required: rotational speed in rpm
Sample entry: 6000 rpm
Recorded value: 7200 rpm
